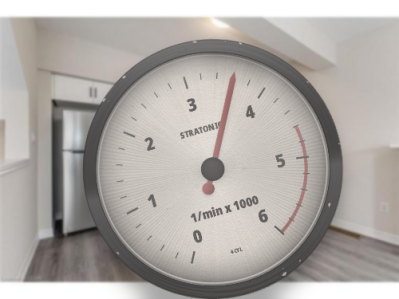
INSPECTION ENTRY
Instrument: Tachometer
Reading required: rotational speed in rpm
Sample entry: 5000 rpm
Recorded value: 3600 rpm
